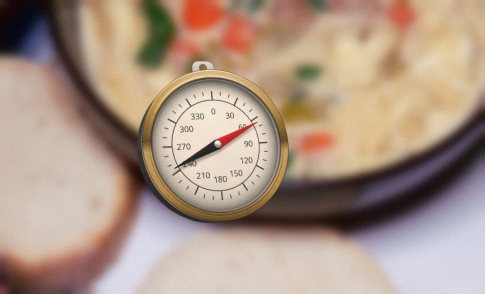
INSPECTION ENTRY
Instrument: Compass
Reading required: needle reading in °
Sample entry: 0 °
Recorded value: 65 °
